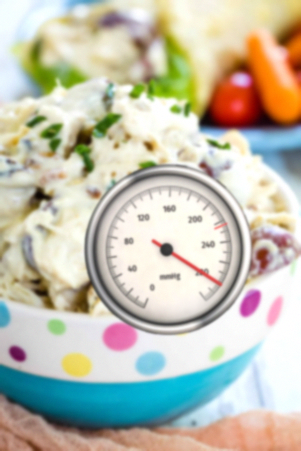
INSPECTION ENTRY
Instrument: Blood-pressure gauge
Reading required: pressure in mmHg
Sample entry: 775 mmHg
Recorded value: 280 mmHg
